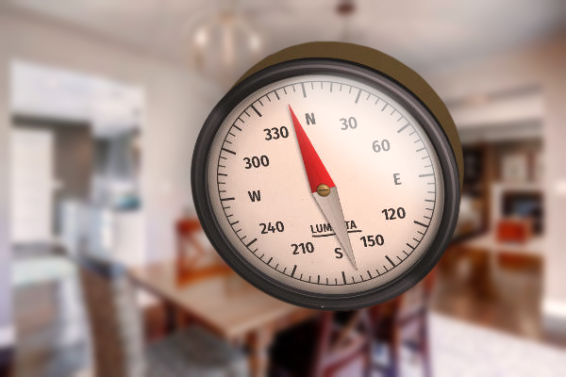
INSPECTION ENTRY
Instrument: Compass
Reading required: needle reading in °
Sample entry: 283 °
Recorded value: 350 °
